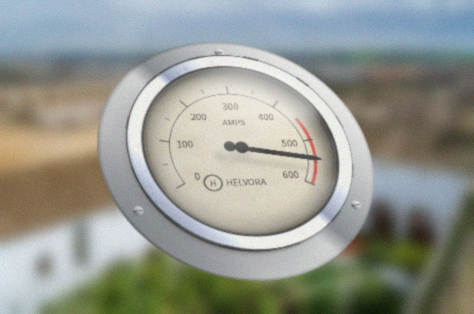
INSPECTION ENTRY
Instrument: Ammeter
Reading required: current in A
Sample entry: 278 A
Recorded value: 550 A
